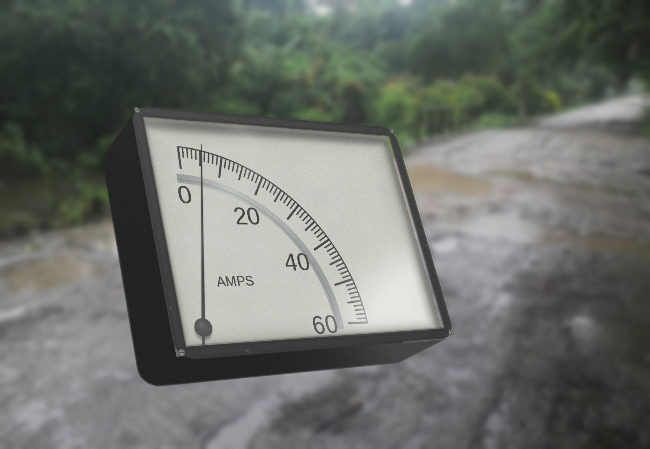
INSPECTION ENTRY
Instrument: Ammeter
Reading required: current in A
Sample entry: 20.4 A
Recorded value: 5 A
